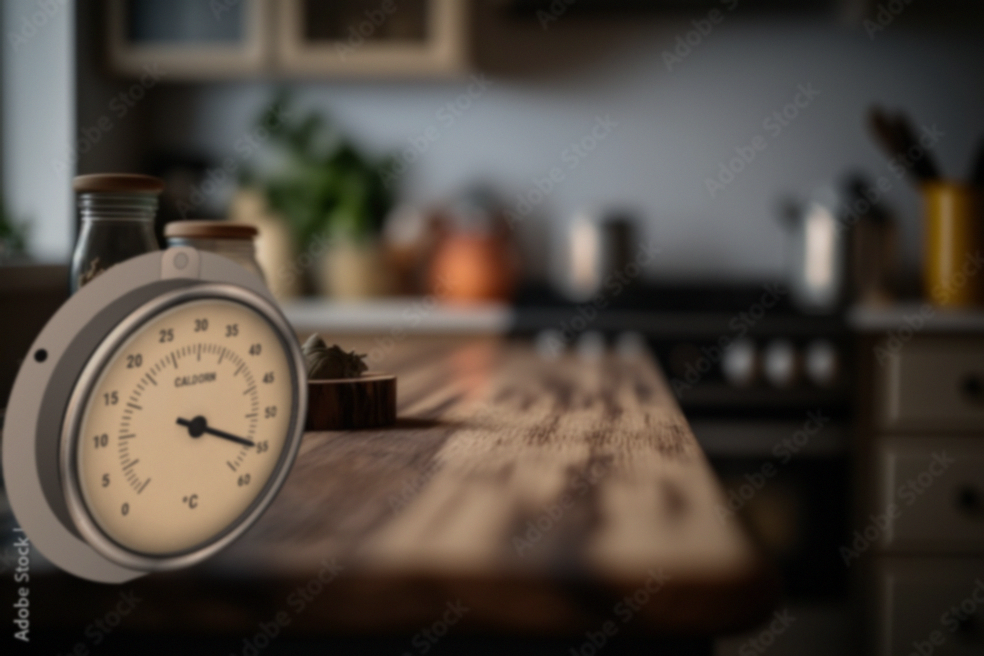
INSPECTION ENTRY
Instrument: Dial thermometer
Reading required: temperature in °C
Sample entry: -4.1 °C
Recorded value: 55 °C
